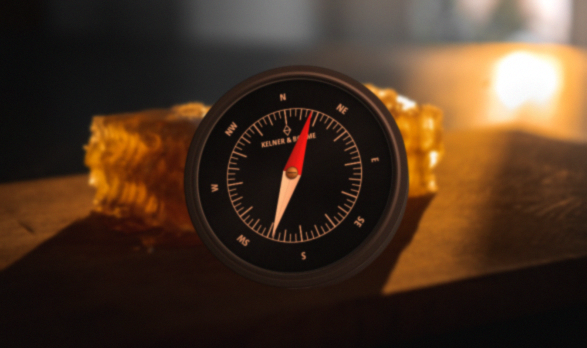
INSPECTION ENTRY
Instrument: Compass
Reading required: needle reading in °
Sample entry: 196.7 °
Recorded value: 25 °
